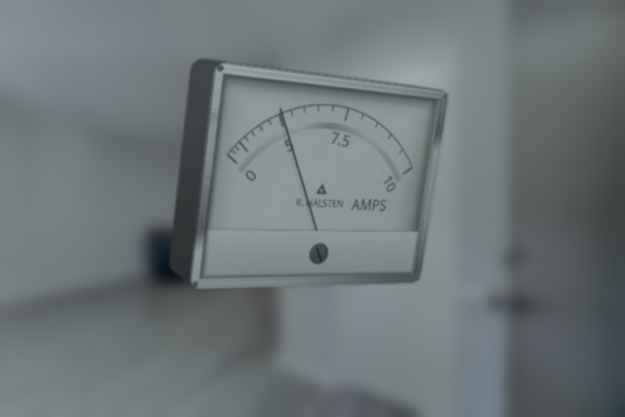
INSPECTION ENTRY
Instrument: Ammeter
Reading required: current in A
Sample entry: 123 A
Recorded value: 5 A
